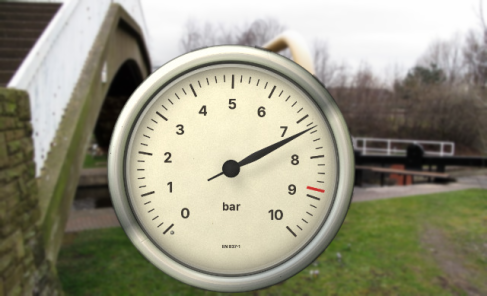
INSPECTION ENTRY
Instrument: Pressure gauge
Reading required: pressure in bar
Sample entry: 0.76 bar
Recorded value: 7.3 bar
